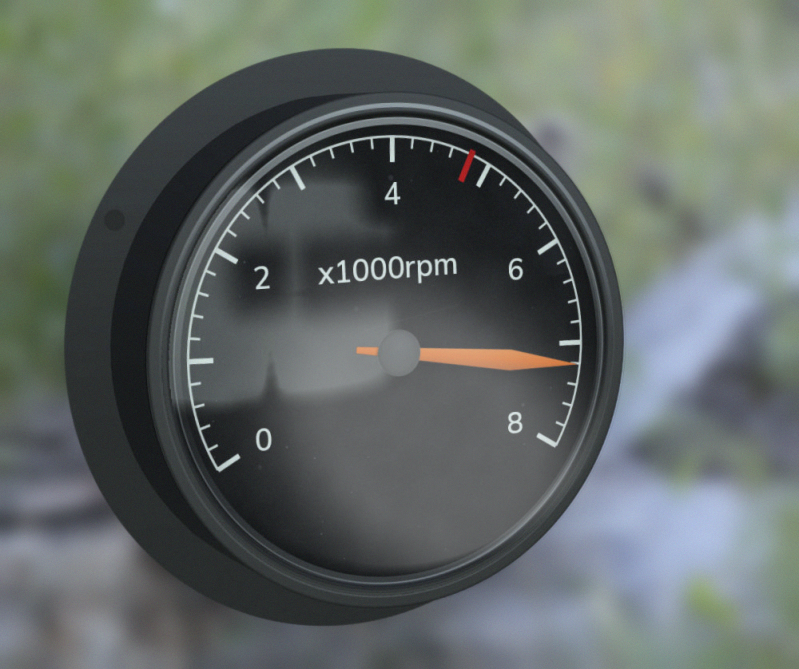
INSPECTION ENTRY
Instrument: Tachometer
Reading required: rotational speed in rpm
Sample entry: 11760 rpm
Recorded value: 7200 rpm
